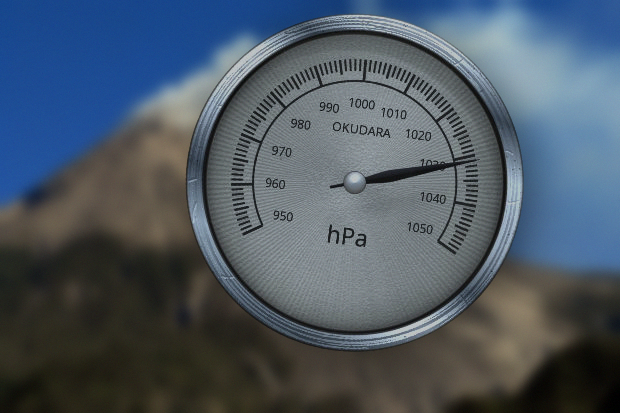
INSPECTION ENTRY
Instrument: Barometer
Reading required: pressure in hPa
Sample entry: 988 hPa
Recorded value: 1031 hPa
